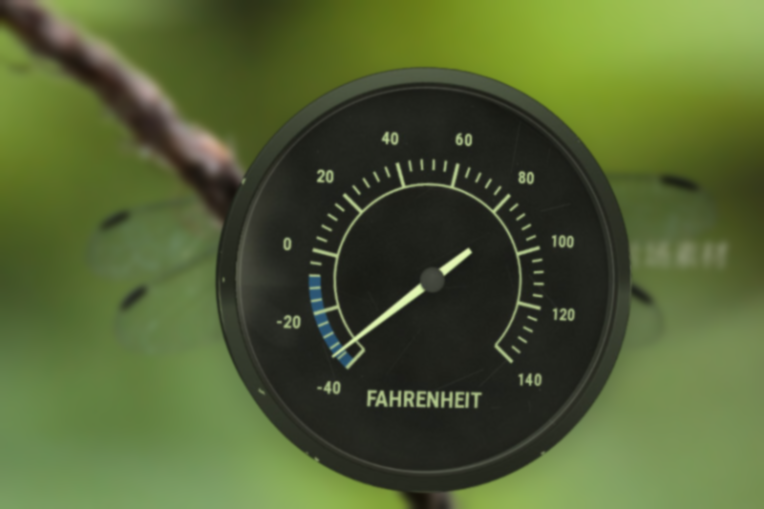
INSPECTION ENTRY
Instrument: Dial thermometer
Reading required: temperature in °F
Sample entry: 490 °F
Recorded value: -34 °F
